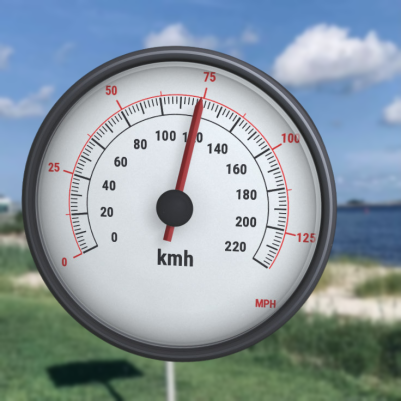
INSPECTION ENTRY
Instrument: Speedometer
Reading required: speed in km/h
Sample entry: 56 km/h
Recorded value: 120 km/h
